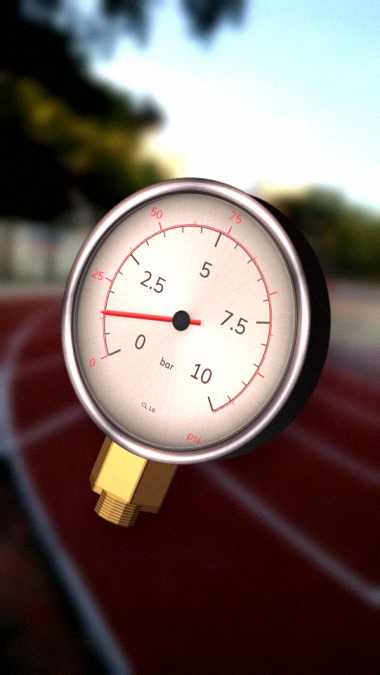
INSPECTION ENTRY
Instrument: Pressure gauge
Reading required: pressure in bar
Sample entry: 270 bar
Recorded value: 1 bar
